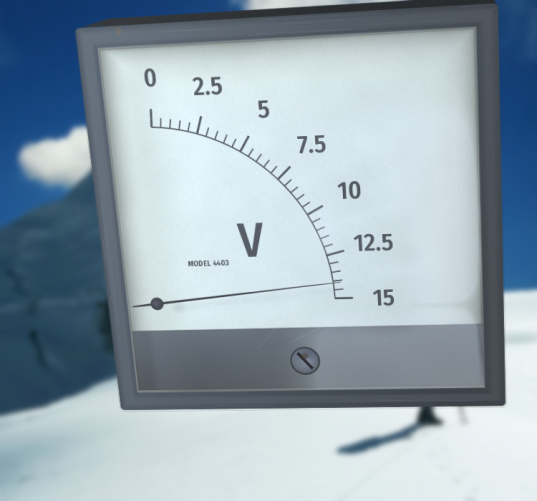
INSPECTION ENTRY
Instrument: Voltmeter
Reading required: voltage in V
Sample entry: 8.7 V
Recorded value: 14 V
